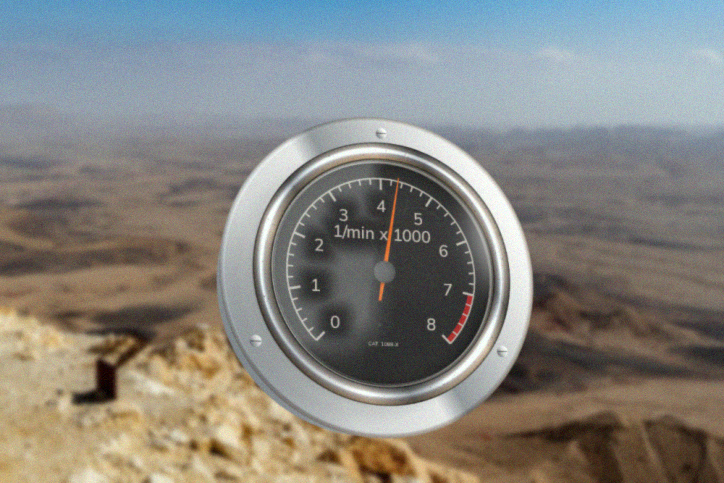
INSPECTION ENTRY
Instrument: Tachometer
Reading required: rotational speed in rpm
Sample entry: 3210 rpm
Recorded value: 4300 rpm
